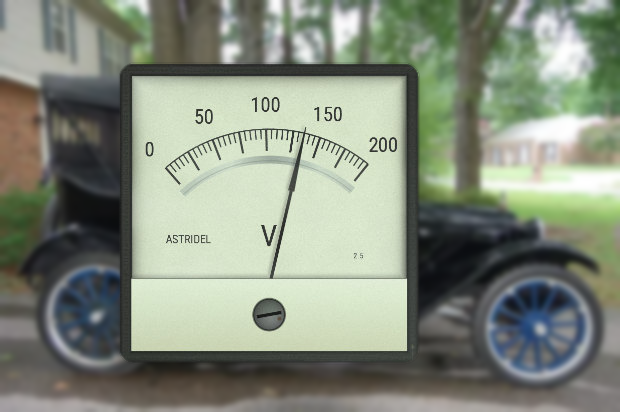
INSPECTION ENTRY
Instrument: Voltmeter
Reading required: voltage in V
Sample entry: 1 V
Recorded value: 135 V
